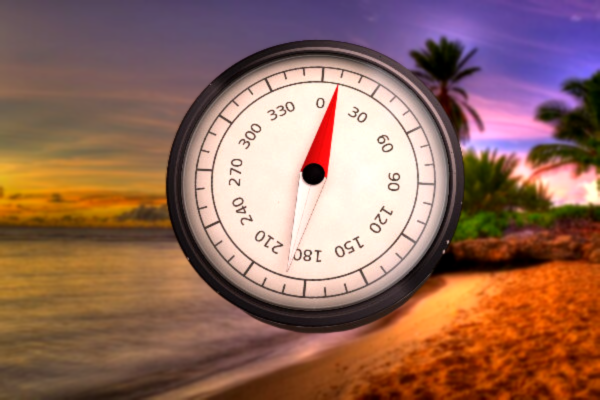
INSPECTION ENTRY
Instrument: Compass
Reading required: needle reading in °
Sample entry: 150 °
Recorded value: 10 °
